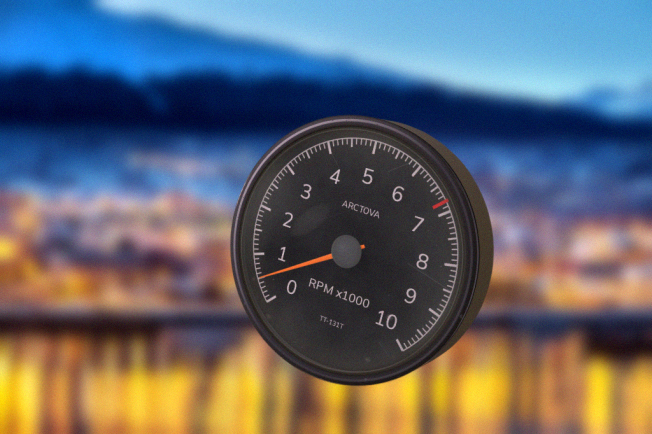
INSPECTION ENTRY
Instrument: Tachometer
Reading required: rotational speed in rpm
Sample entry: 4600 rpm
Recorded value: 500 rpm
